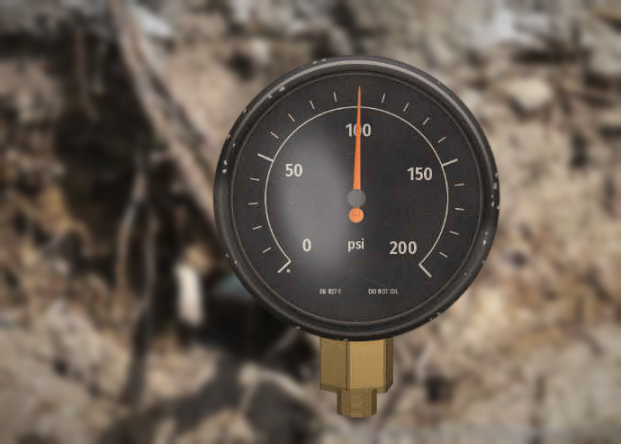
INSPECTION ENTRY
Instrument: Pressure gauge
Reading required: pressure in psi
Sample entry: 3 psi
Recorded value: 100 psi
